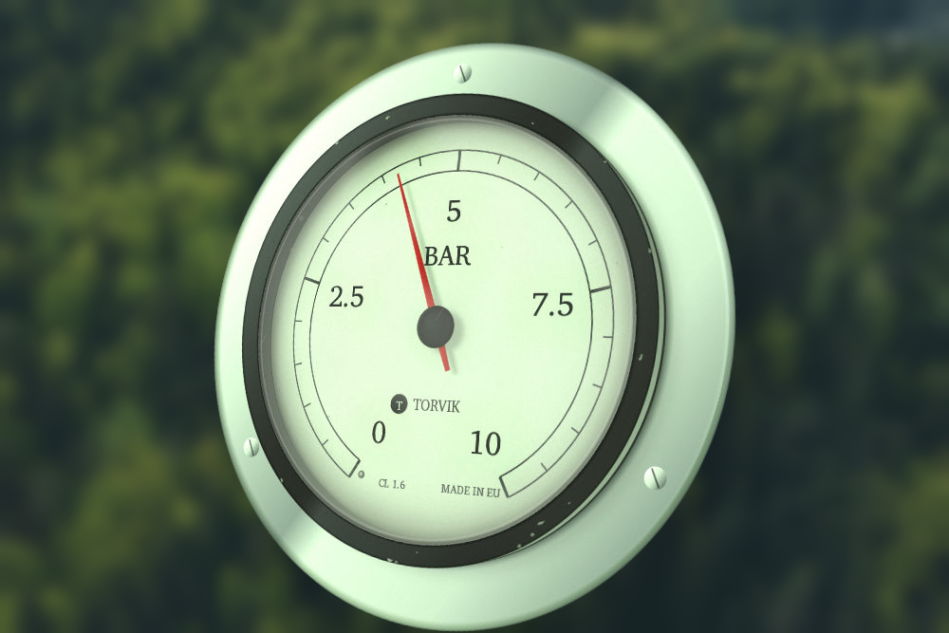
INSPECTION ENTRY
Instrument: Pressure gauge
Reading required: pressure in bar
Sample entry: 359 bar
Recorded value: 4.25 bar
